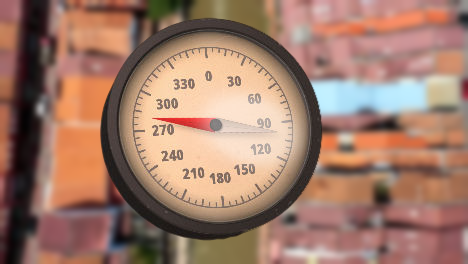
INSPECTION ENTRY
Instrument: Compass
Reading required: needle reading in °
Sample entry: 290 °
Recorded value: 280 °
